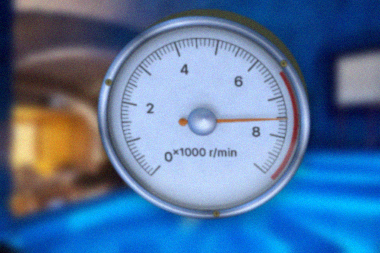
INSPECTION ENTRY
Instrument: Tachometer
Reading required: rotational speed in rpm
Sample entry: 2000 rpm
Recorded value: 7500 rpm
